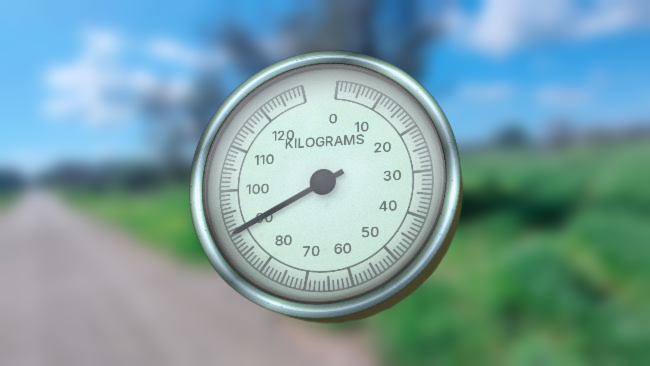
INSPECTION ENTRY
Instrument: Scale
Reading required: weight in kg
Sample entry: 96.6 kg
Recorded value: 90 kg
